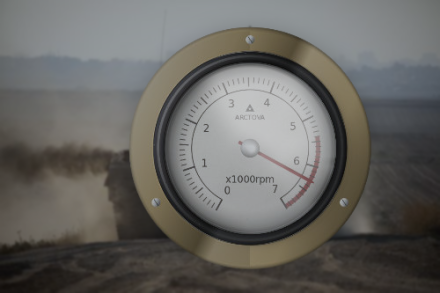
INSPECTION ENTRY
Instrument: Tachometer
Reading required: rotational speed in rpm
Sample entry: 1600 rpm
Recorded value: 6300 rpm
